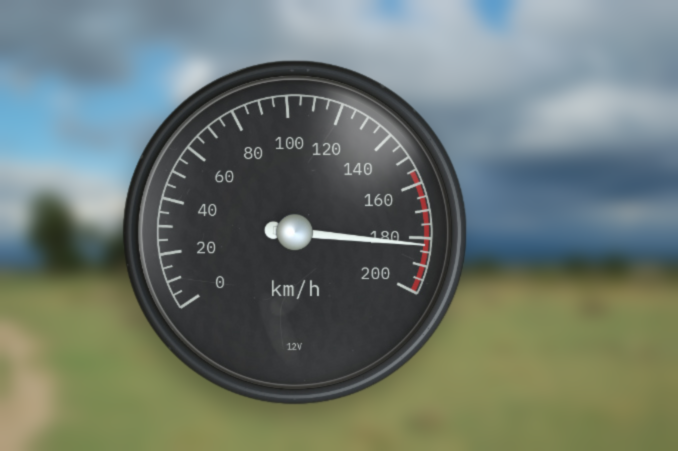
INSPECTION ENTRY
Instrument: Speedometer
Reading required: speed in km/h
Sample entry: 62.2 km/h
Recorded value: 182.5 km/h
